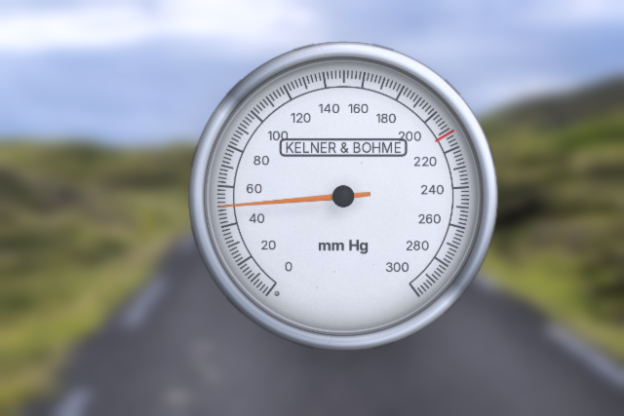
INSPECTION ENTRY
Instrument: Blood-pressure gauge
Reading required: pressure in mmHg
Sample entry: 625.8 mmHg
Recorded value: 50 mmHg
